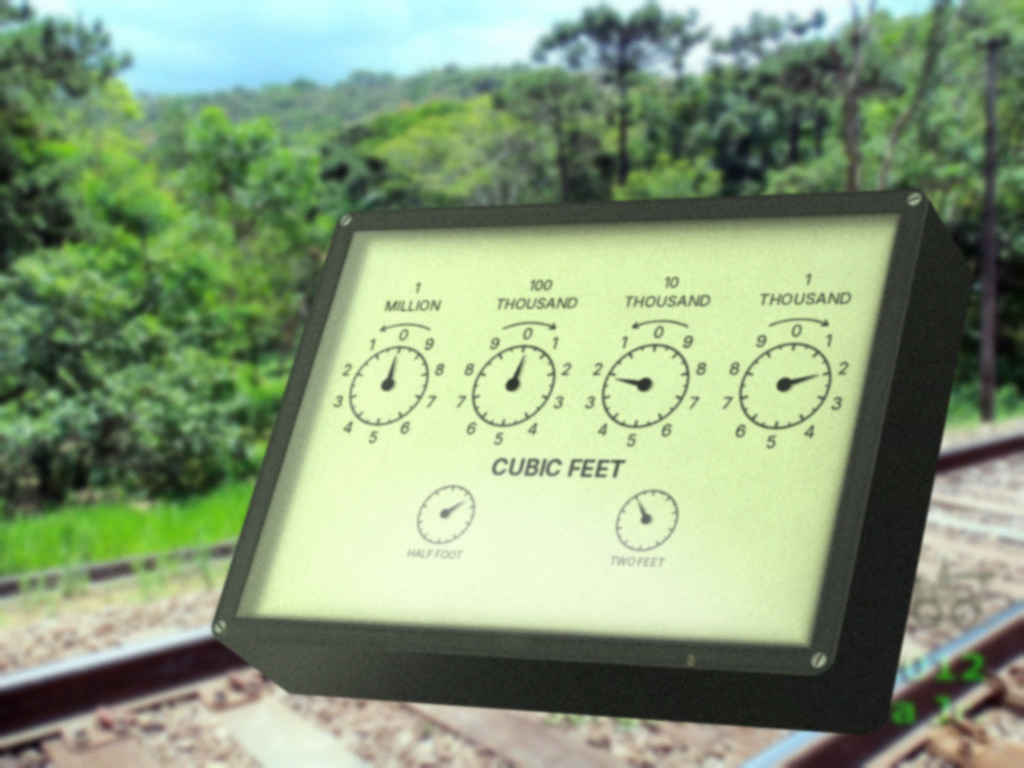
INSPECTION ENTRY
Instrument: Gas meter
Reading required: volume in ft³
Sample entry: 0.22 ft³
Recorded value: 2200 ft³
